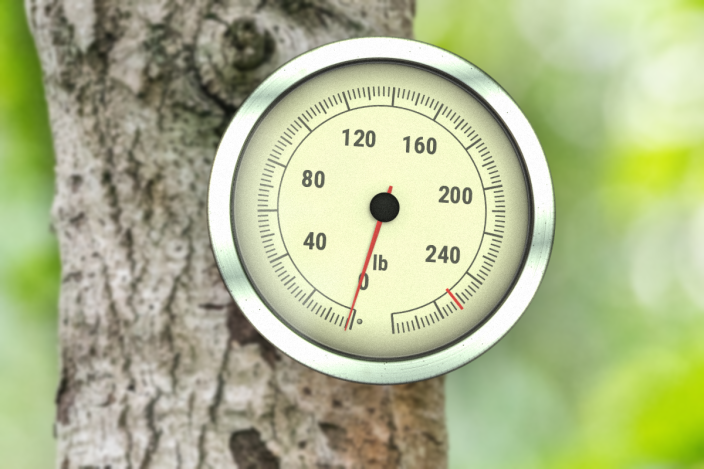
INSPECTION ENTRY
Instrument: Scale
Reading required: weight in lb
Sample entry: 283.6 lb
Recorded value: 2 lb
